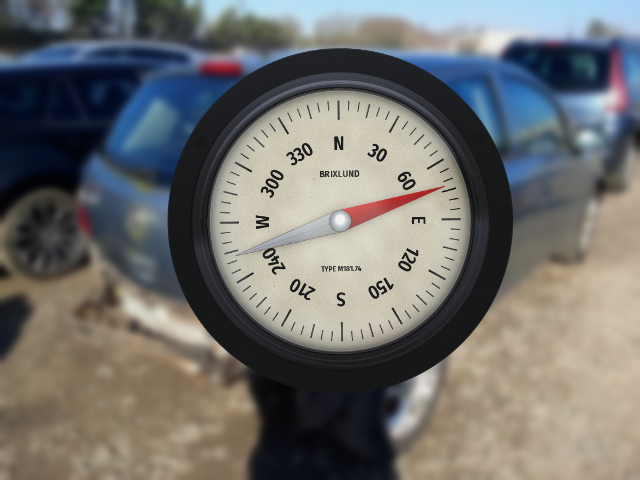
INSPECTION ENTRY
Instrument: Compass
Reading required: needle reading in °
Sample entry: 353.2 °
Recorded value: 72.5 °
